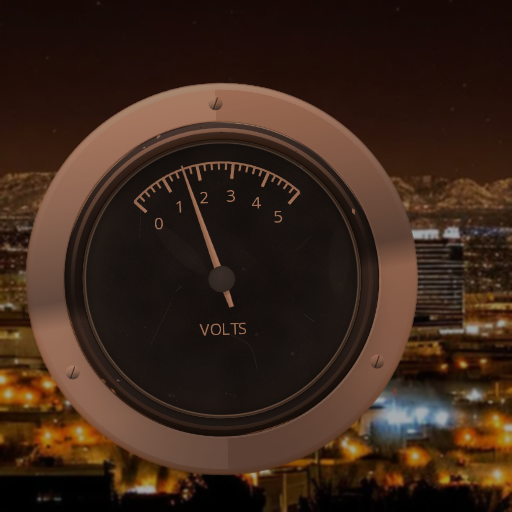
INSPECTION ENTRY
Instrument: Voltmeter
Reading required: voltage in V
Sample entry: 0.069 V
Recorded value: 1.6 V
